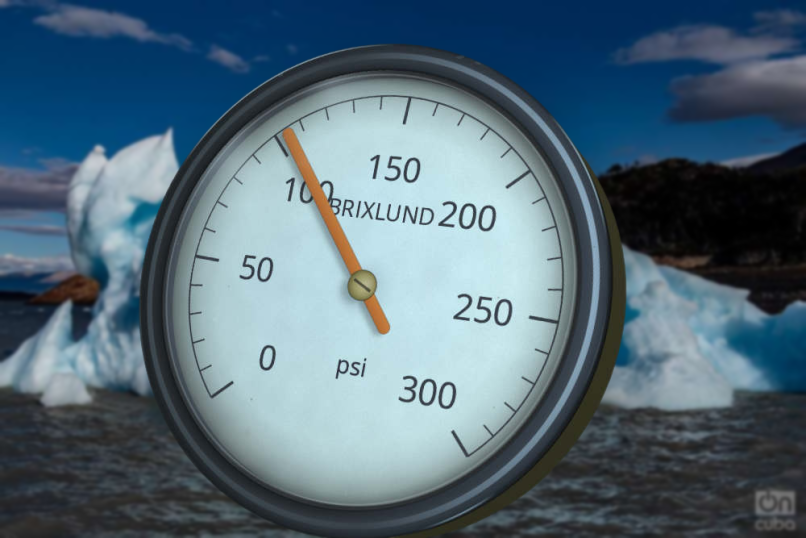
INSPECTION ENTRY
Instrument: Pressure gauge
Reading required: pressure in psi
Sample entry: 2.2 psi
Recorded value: 105 psi
